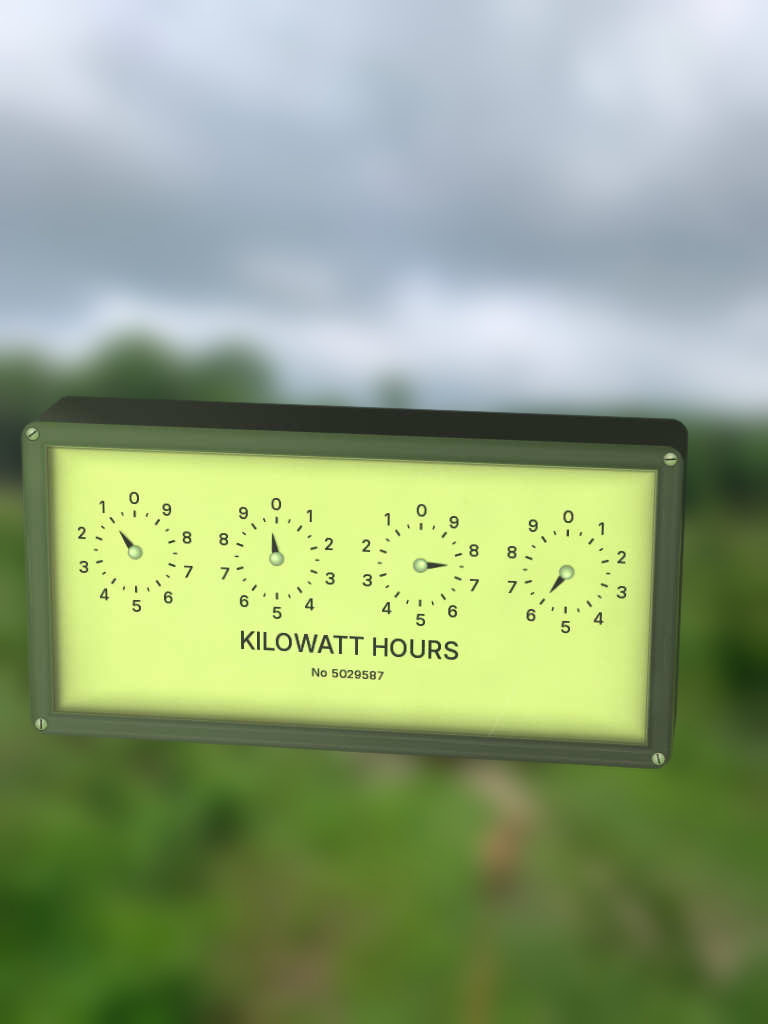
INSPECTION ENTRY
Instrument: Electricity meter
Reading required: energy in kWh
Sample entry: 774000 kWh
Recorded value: 976 kWh
